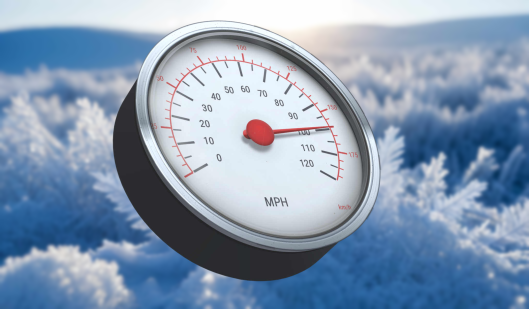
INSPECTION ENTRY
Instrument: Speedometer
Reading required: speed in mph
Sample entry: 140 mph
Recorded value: 100 mph
